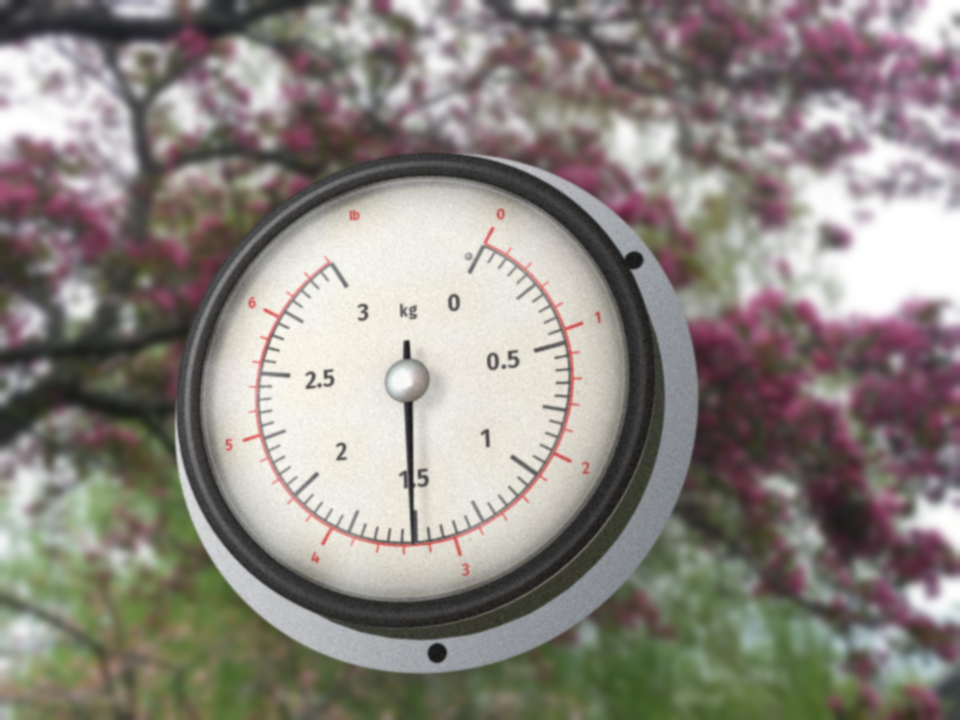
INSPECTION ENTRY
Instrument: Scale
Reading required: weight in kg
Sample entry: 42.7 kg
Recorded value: 1.5 kg
